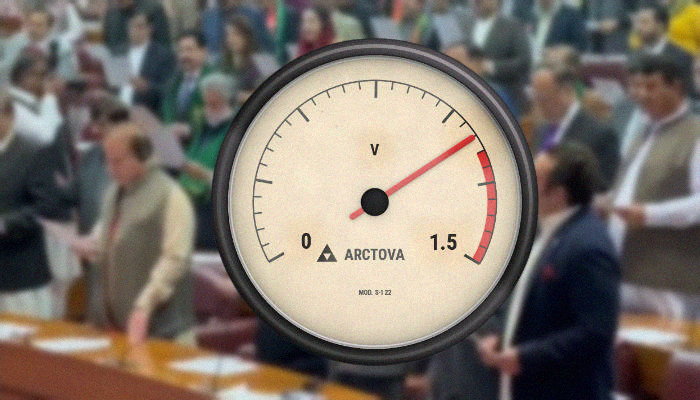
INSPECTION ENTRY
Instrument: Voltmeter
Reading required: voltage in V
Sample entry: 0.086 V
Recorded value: 1.1 V
